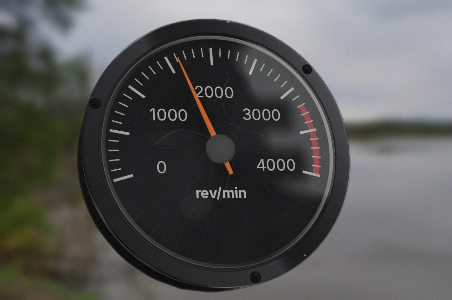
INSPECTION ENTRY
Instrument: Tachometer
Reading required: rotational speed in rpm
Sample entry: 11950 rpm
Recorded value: 1600 rpm
